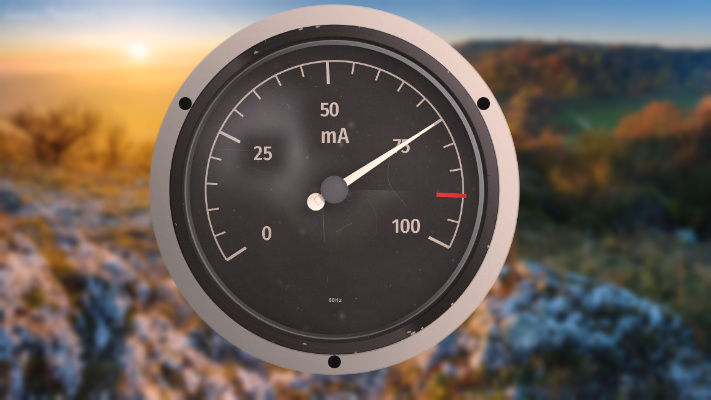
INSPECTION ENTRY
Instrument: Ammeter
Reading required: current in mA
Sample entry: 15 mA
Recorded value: 75 mA
